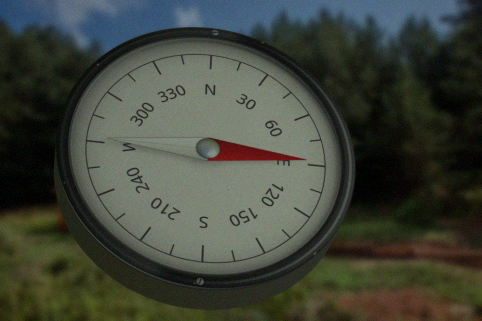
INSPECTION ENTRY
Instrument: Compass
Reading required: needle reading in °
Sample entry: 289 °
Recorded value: 90 °
